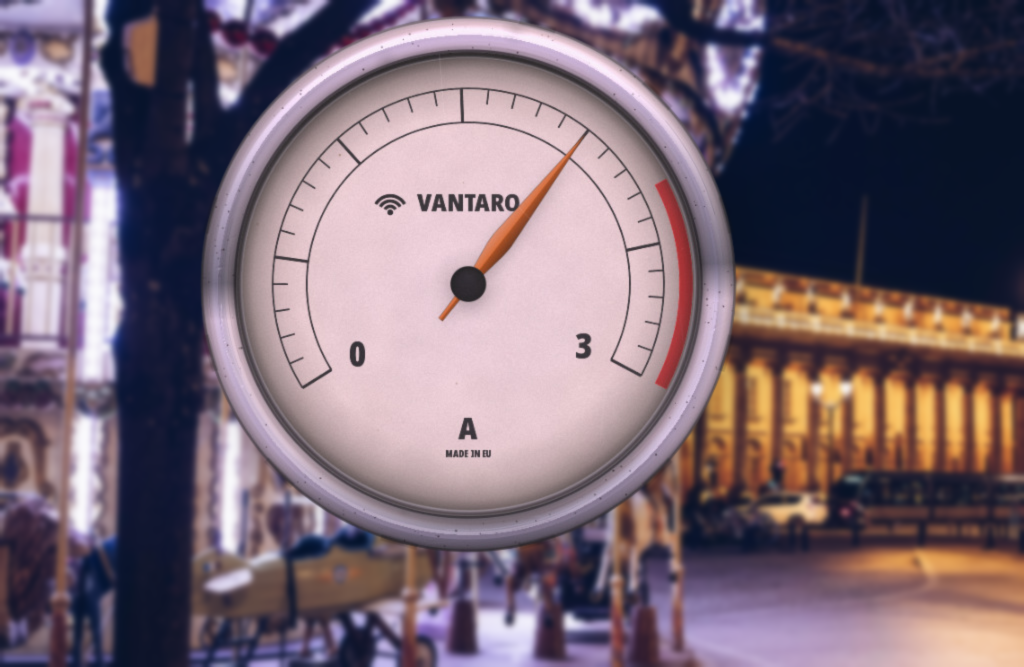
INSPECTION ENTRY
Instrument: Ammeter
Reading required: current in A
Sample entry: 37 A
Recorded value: 2 A
